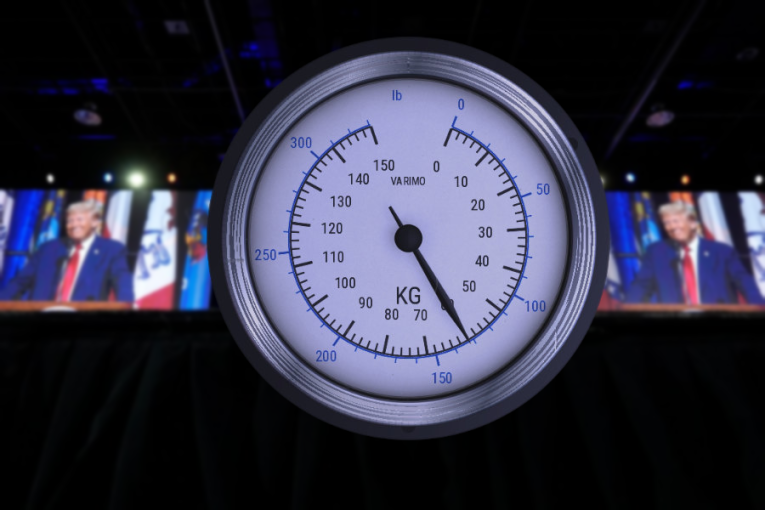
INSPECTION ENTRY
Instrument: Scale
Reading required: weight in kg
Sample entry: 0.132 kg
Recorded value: 60 kg
